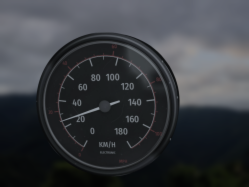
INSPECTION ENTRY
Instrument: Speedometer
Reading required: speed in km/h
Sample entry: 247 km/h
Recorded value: 25 km/h
